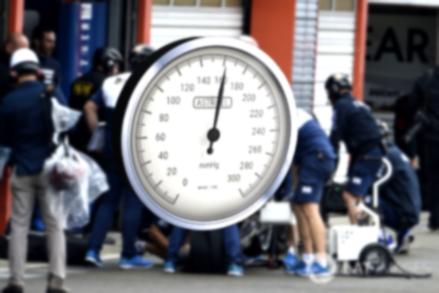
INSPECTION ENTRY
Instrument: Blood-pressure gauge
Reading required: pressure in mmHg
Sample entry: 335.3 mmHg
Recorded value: 160 mmHg
